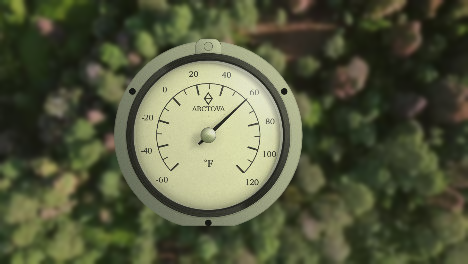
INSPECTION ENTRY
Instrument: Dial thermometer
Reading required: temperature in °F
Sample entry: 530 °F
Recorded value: 60 °F
